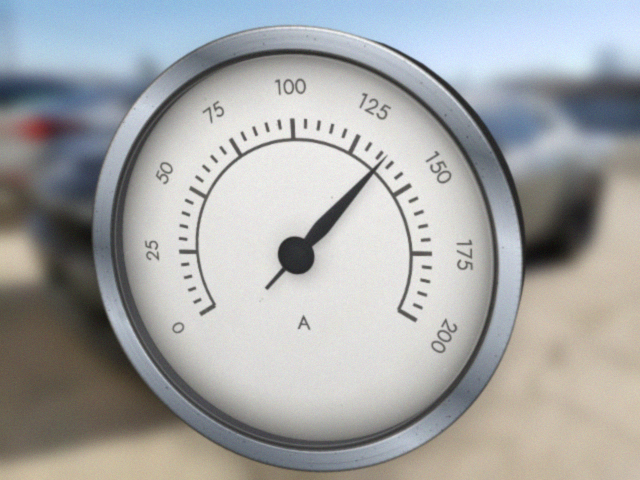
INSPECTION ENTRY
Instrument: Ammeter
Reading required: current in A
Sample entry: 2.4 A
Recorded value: 137.5 A
